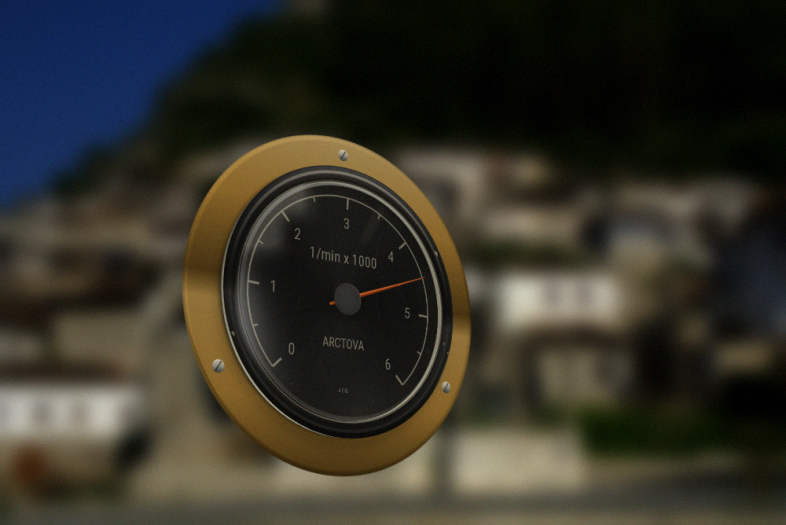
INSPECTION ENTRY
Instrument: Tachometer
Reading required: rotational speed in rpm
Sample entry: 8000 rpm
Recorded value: 4500 rpm
